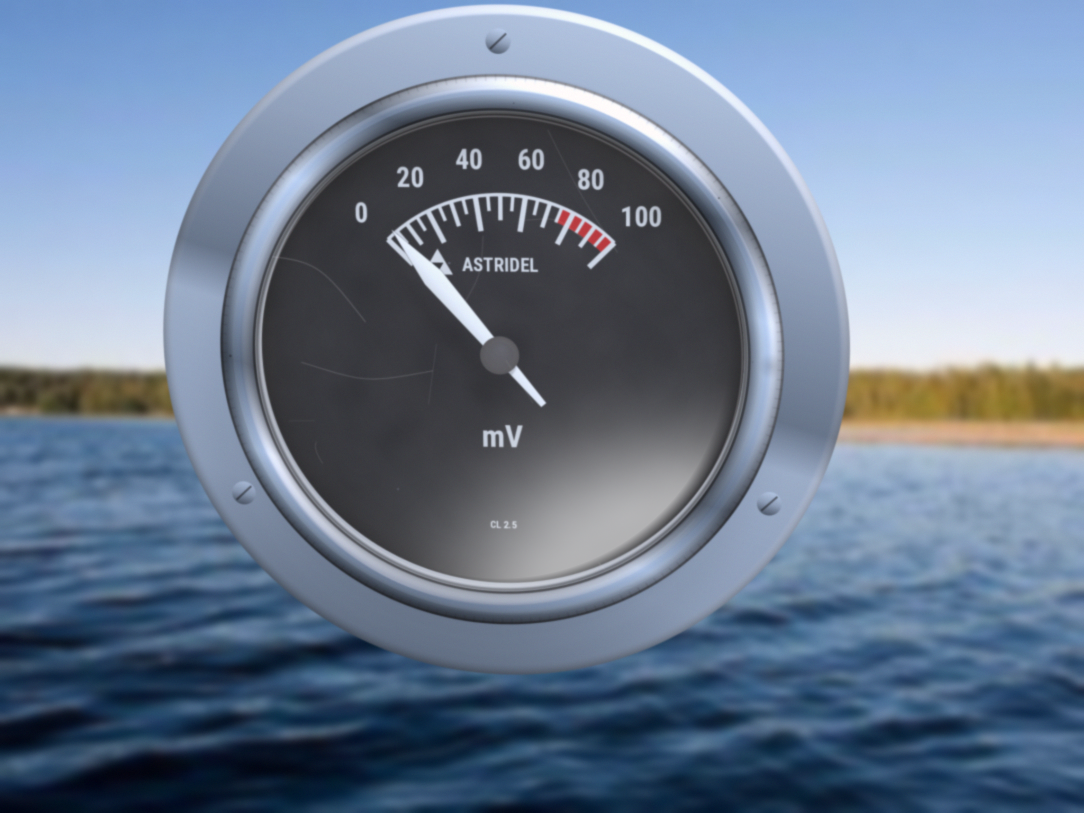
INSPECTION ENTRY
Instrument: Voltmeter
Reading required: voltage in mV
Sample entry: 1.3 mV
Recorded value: 5 mV
